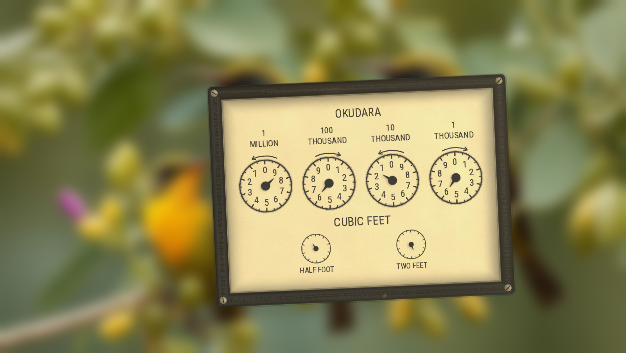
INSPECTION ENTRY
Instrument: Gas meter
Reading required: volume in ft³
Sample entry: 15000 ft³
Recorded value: 861600 ft³
